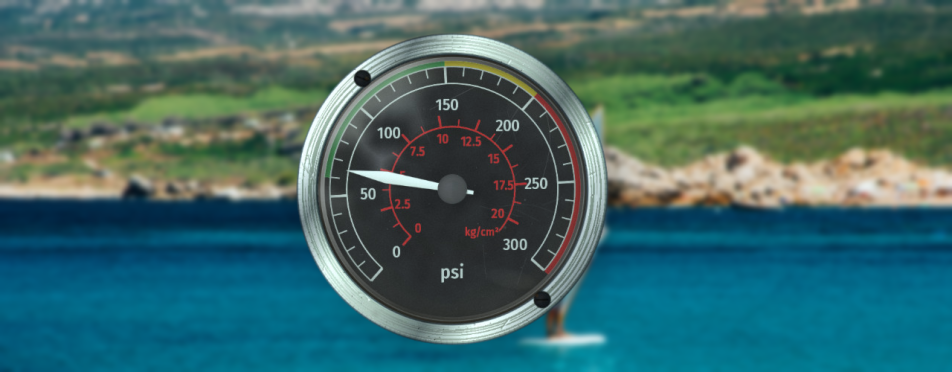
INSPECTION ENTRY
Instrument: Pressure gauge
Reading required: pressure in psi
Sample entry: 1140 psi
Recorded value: 65 psi
